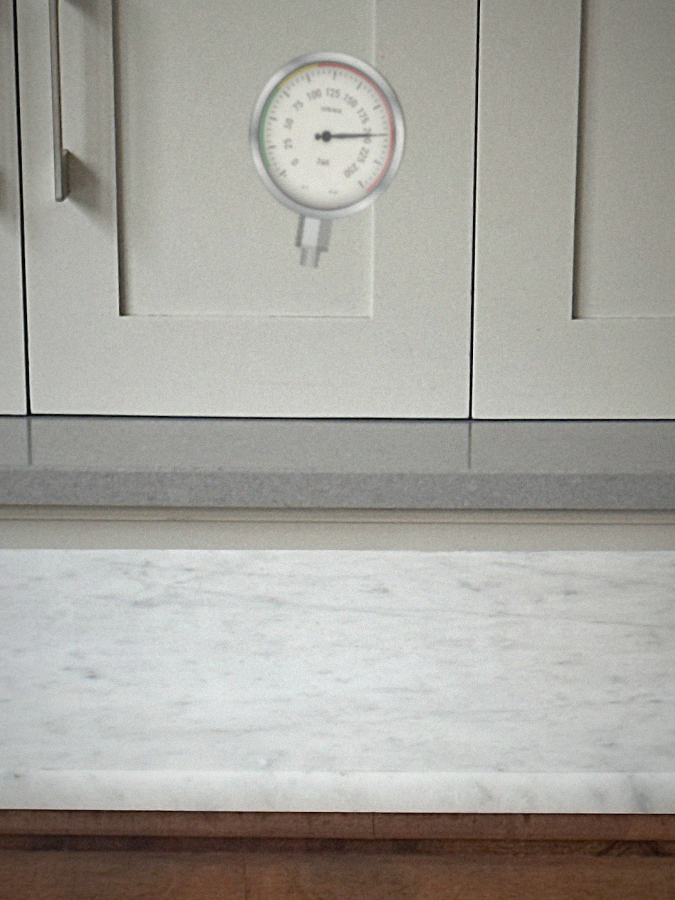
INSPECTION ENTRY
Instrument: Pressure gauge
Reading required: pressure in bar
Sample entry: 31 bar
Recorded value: 200 bar
